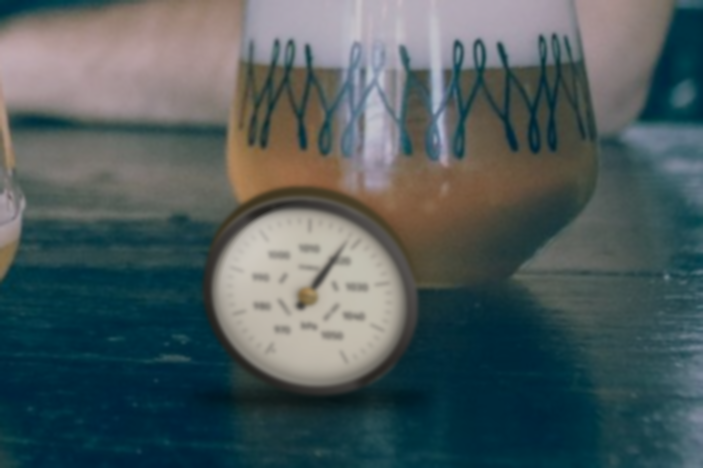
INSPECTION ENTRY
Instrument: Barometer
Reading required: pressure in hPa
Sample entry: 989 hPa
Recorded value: 1018 hPa
